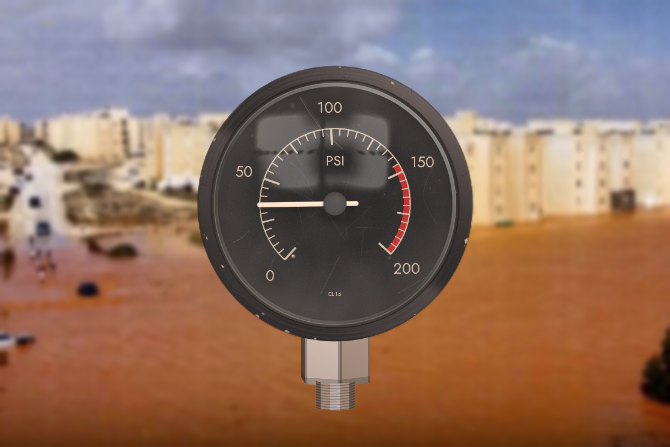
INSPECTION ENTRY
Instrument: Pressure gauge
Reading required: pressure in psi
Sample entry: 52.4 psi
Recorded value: 35 psi
